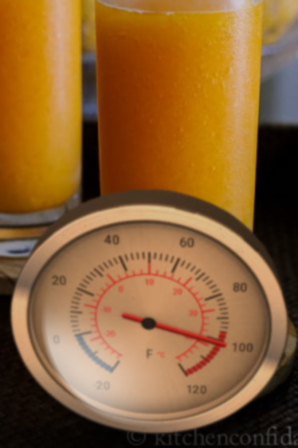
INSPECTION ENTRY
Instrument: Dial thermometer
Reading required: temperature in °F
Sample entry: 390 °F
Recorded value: 100 °F
